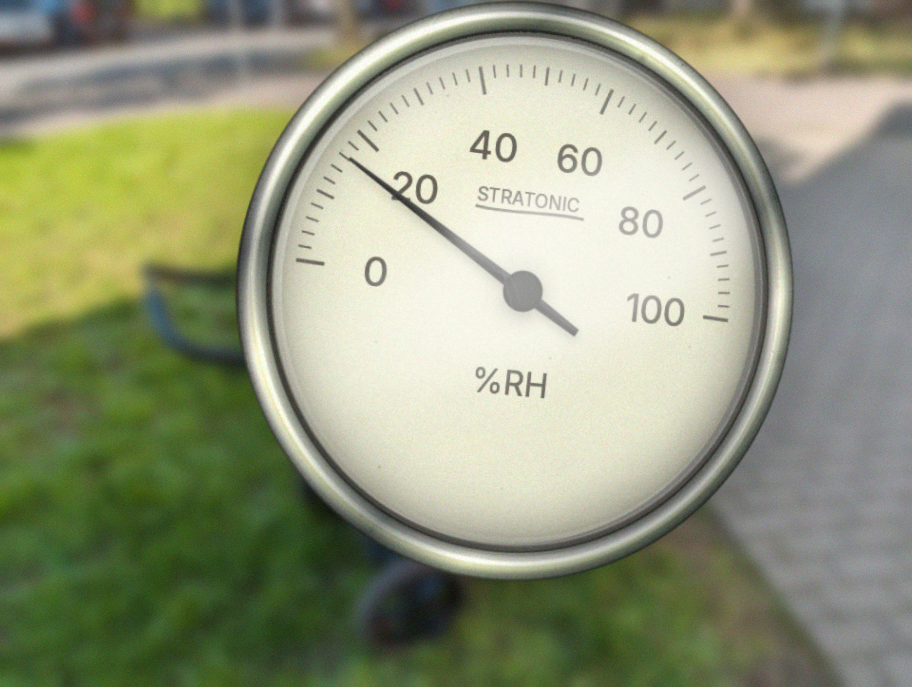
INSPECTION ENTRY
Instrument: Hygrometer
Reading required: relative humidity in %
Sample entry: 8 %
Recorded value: 16 %
